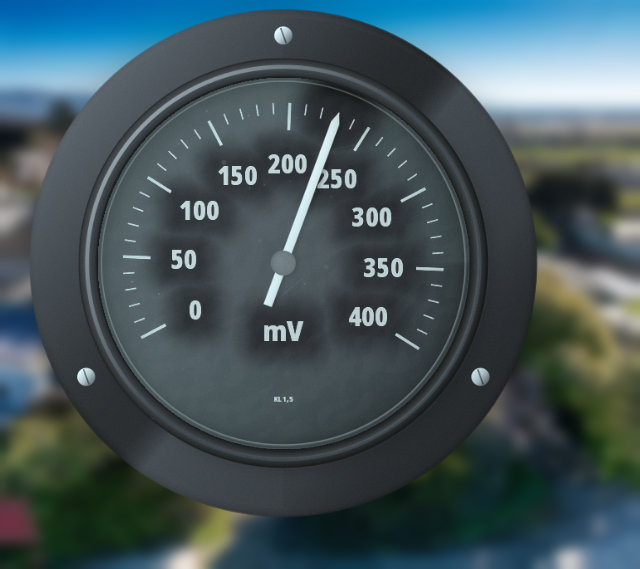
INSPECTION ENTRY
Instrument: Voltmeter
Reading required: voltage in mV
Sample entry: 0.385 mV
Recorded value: 230 mV
